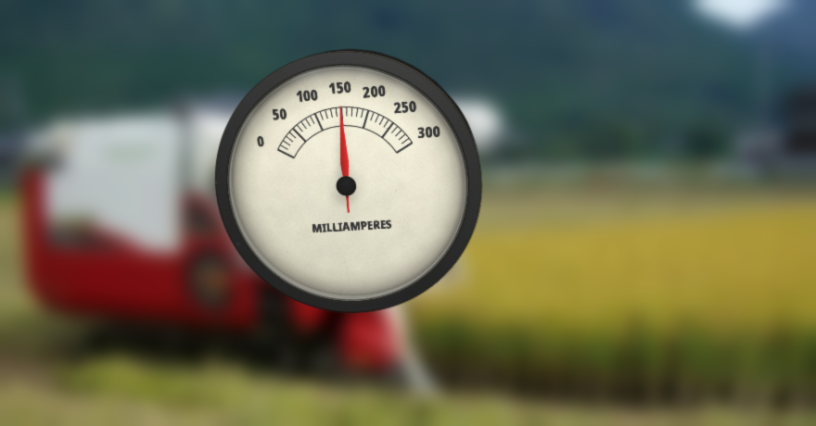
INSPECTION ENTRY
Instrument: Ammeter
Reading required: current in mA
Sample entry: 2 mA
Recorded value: 150 mA
